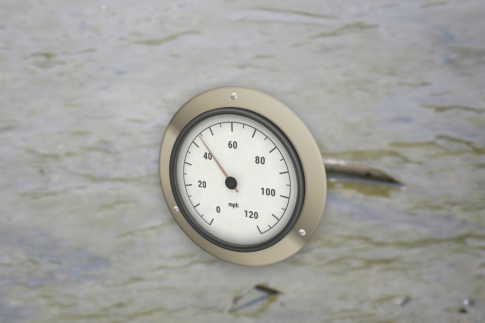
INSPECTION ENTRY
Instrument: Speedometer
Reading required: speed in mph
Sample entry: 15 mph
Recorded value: 45 mph
